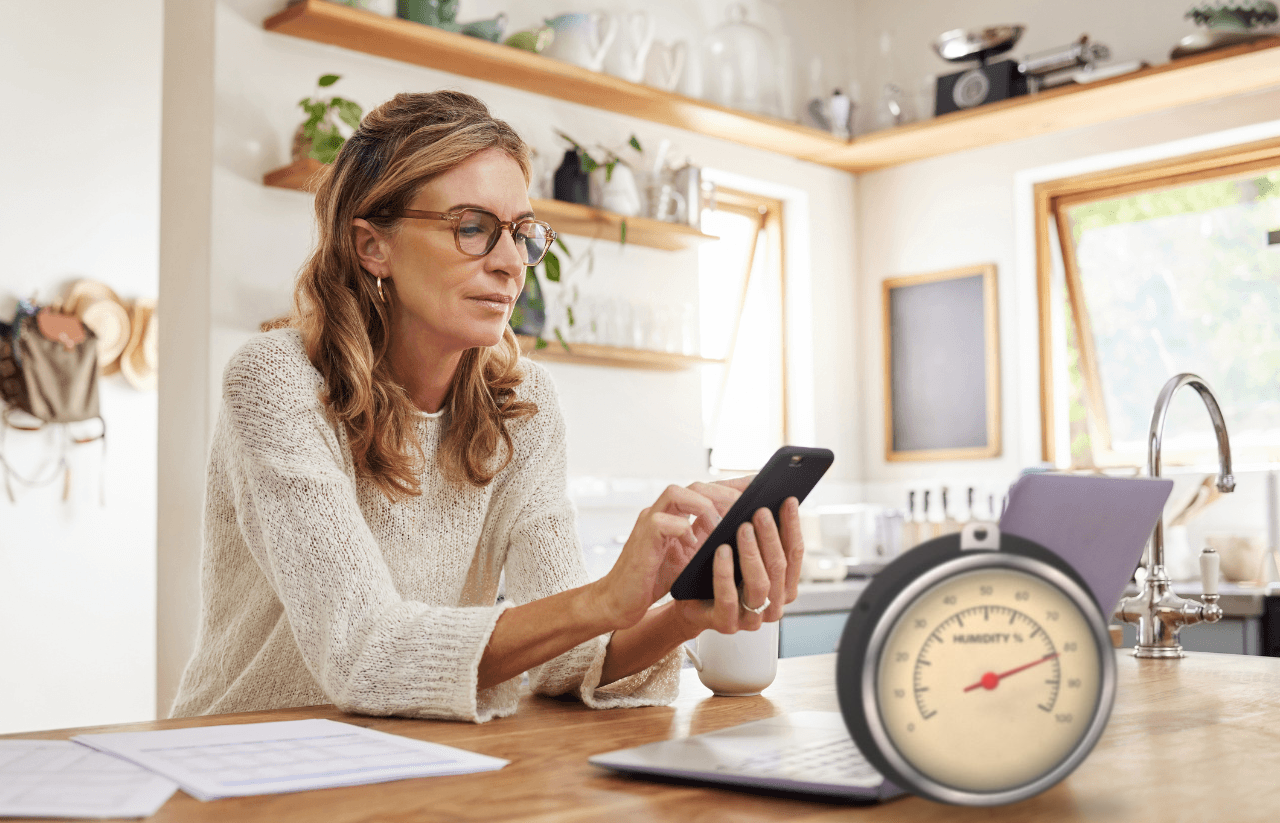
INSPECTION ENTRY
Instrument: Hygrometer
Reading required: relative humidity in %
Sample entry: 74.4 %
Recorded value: 80 %
